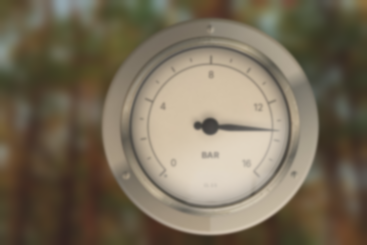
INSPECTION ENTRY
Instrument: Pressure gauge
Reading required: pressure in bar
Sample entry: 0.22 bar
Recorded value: 13.5 bar
